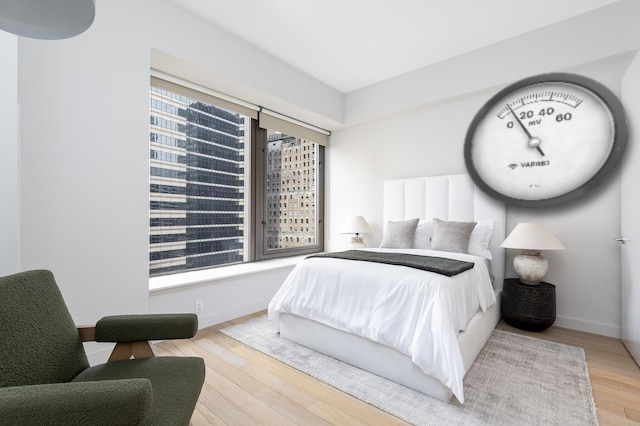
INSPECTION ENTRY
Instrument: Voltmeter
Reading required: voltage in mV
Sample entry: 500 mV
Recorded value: 10 mV
